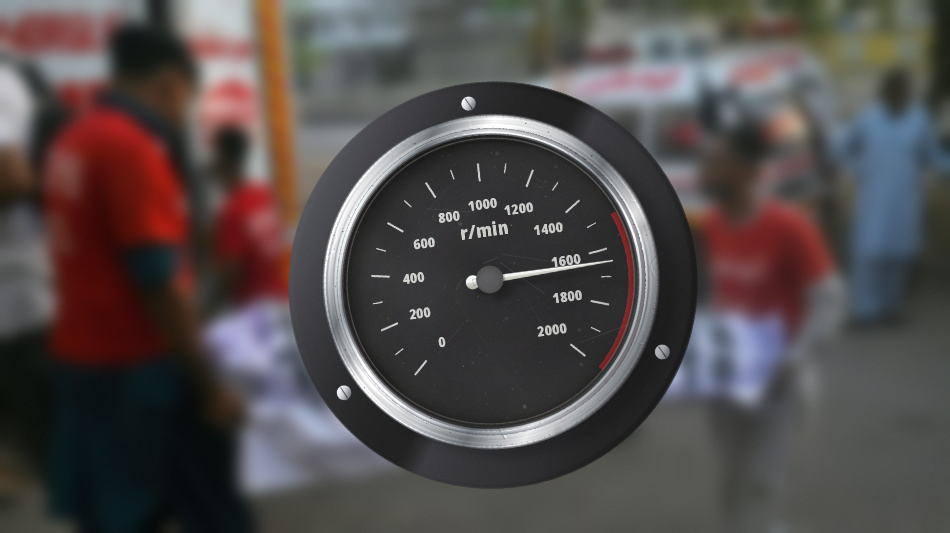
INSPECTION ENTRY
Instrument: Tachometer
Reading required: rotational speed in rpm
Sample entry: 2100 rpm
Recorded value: 1650 rpm
